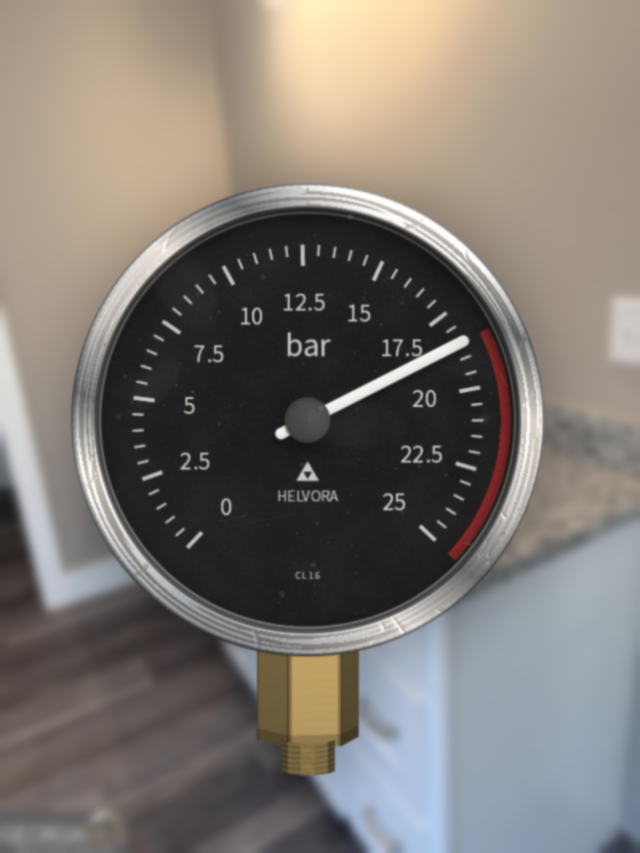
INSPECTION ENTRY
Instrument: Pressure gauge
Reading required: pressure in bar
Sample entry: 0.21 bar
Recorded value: 18.5 bar
